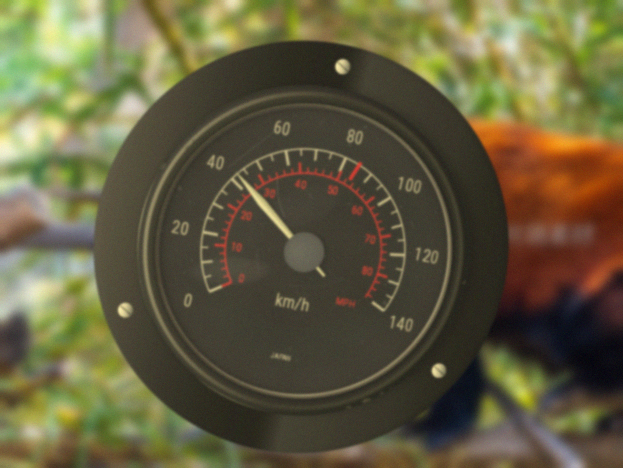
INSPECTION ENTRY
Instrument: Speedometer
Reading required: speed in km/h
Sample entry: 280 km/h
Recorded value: 42.5 km/h
